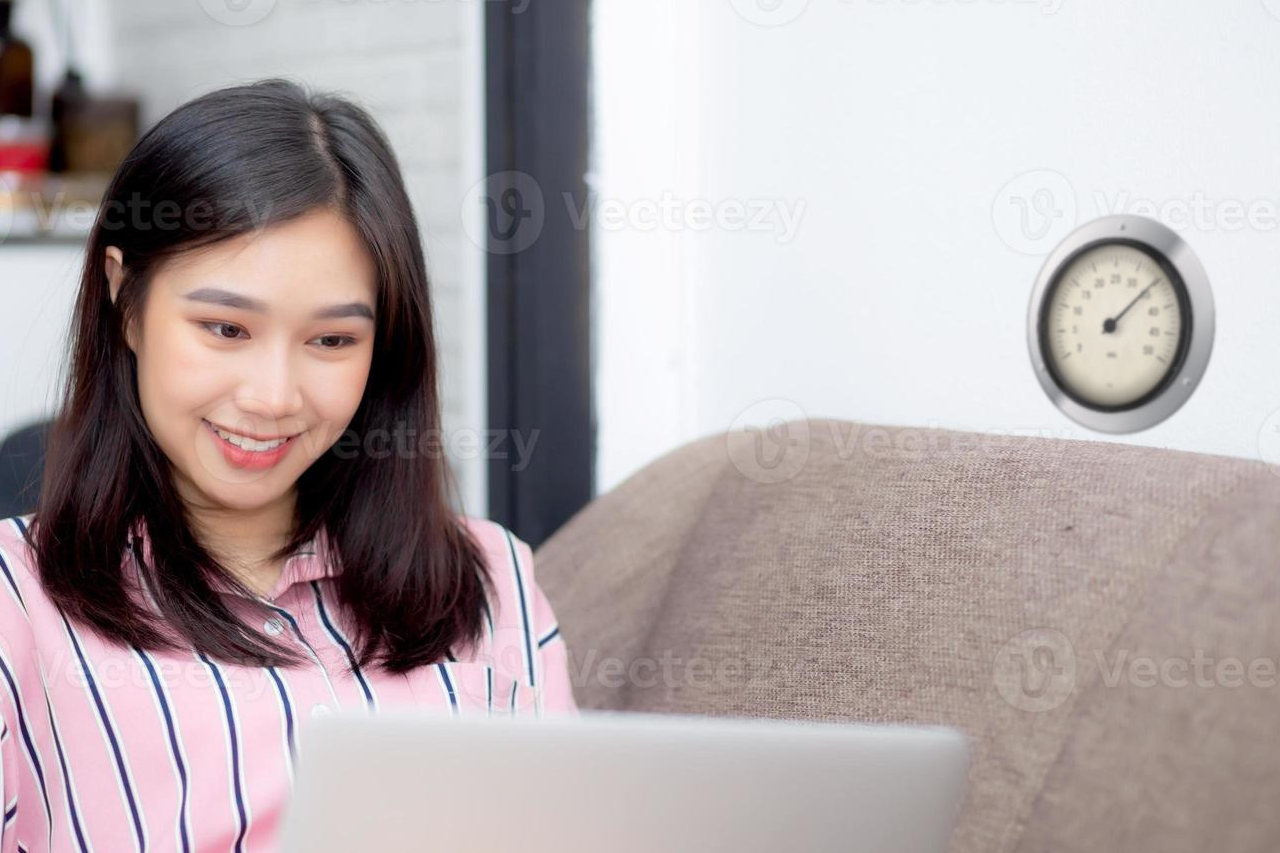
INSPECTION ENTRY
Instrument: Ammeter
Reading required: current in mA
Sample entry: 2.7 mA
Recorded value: 35 mA
